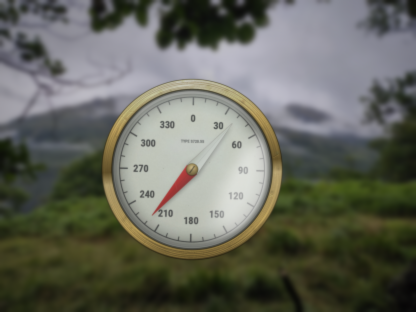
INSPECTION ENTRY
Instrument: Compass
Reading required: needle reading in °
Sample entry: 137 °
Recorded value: 220 °
